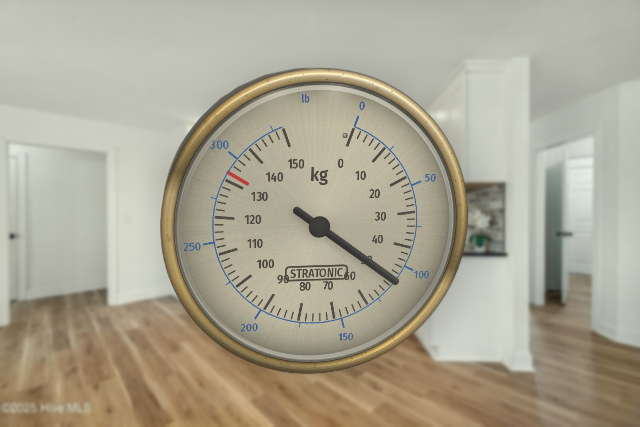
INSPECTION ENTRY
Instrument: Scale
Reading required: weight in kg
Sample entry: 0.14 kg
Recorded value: 50 kg
